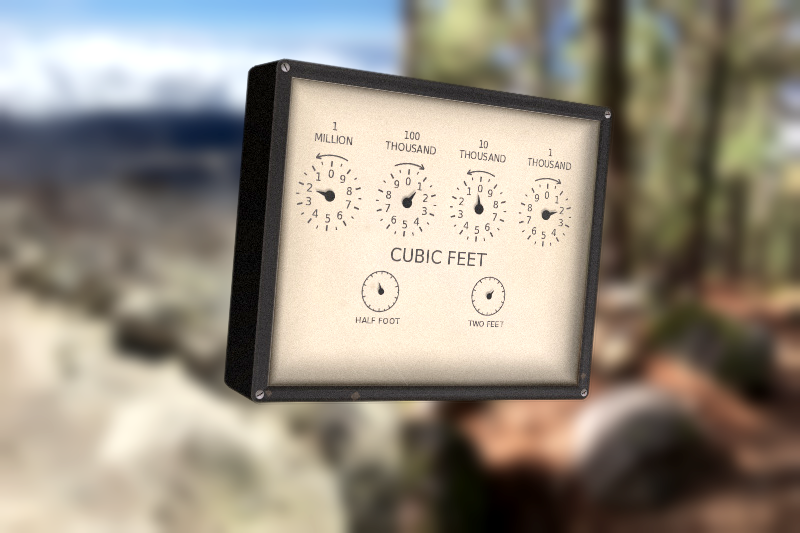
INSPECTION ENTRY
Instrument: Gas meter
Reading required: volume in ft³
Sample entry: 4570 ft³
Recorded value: 210200 ft³
